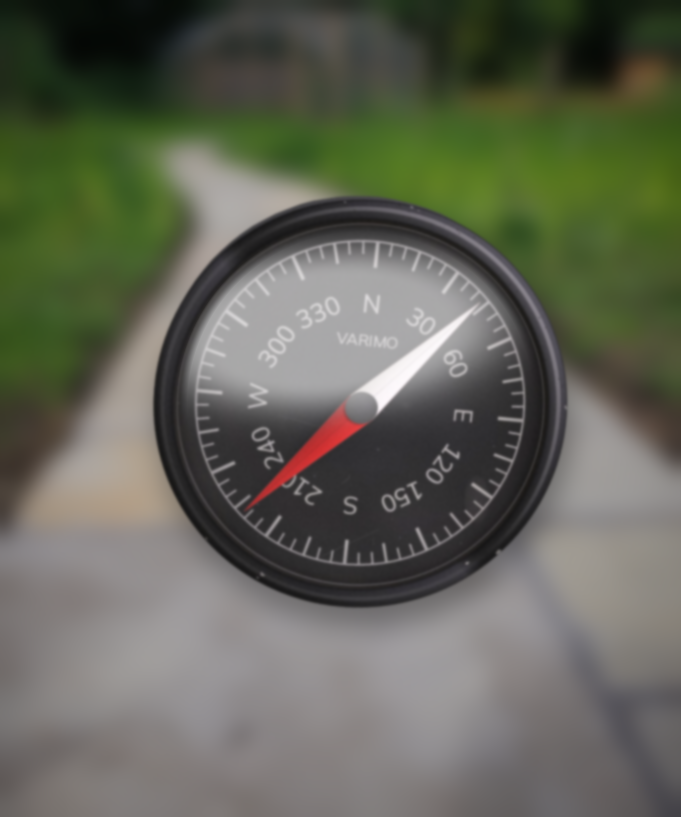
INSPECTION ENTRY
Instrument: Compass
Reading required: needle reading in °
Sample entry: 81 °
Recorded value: 222.5 °
